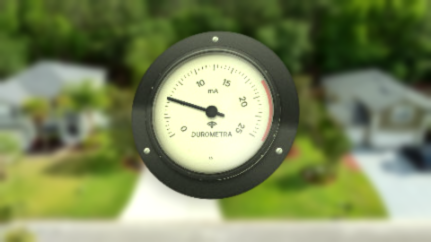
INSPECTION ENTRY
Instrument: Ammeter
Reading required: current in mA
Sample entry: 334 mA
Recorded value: 5 mA
